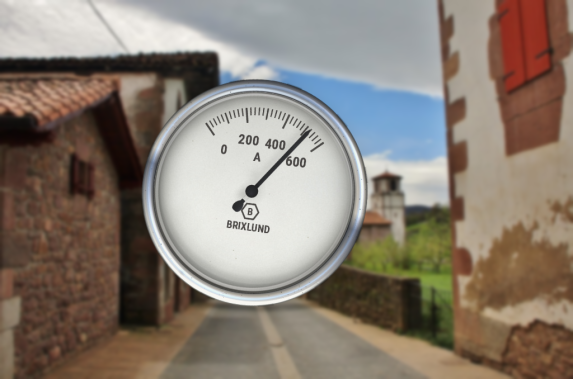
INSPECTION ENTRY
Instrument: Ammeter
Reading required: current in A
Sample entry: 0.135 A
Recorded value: 520 A
